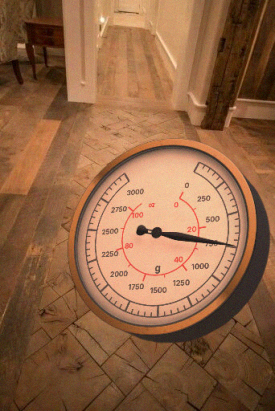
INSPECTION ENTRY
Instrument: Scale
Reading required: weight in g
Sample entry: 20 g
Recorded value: 750 g
